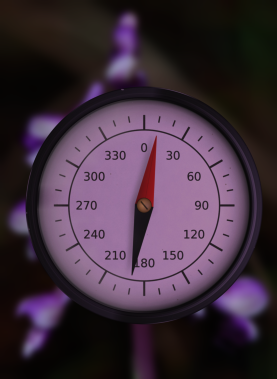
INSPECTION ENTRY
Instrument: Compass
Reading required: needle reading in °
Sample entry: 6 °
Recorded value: 10 °
